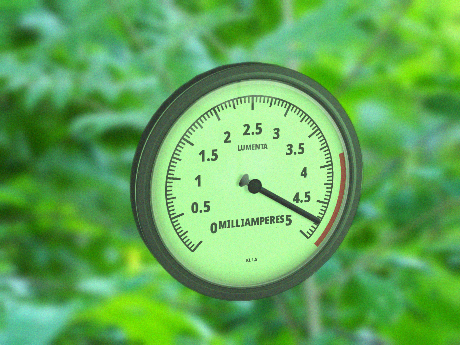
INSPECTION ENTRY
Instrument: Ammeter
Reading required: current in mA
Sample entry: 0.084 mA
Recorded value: 4.75 mA
